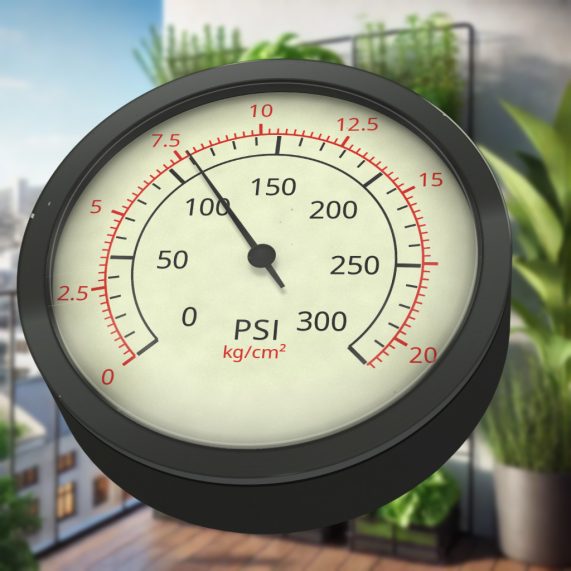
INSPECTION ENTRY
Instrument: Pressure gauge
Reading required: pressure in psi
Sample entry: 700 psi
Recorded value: 110 psi
